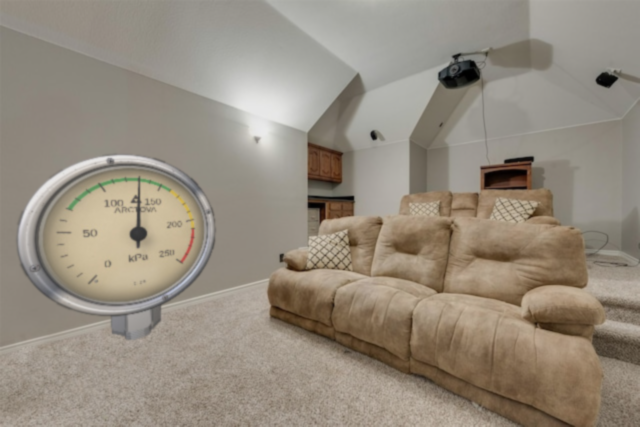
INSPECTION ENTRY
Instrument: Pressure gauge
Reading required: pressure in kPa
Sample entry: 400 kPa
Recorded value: 130 kPa
